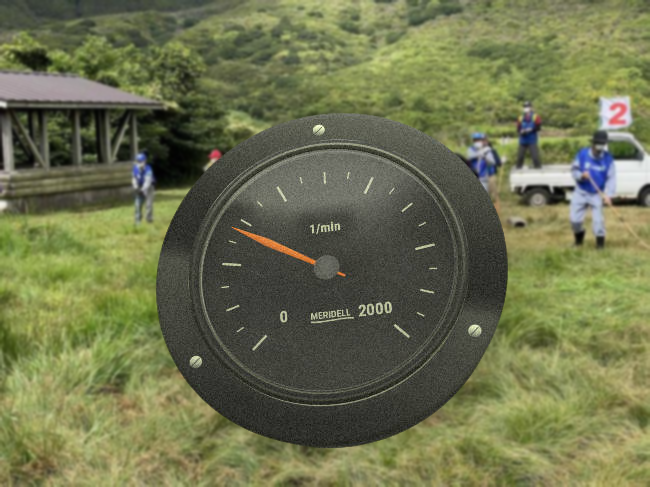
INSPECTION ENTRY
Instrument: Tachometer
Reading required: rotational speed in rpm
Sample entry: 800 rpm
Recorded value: 550 rpm
